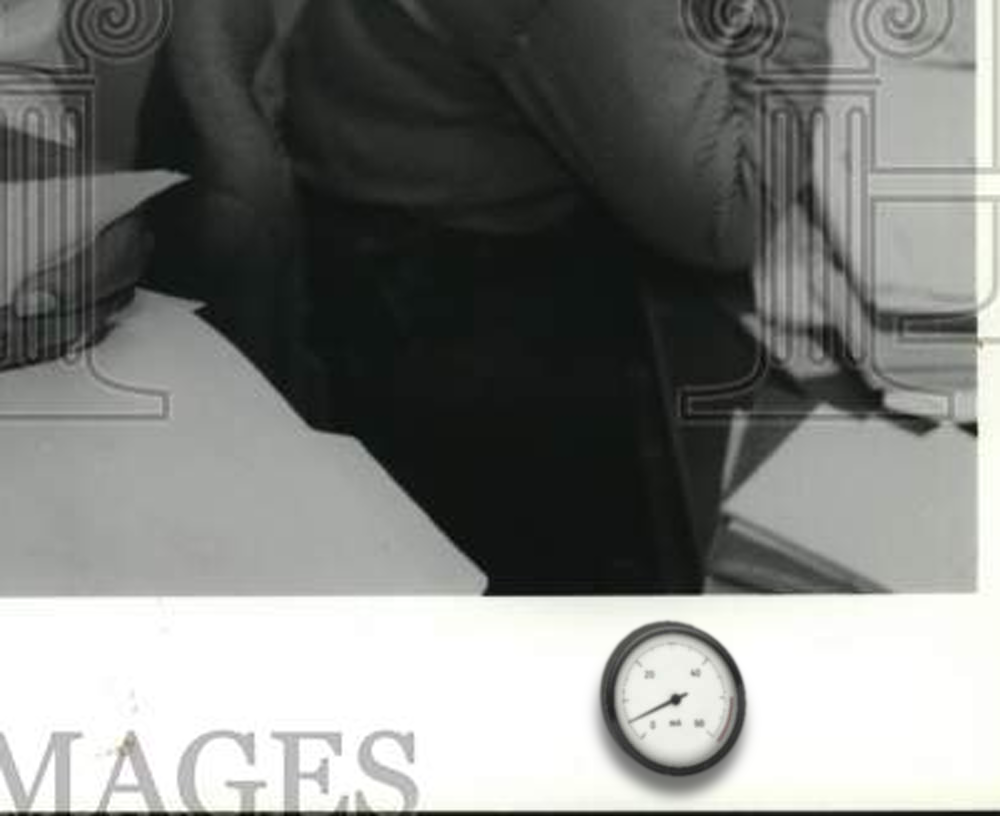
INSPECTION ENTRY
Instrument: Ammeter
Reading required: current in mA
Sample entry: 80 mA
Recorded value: 5 mA
